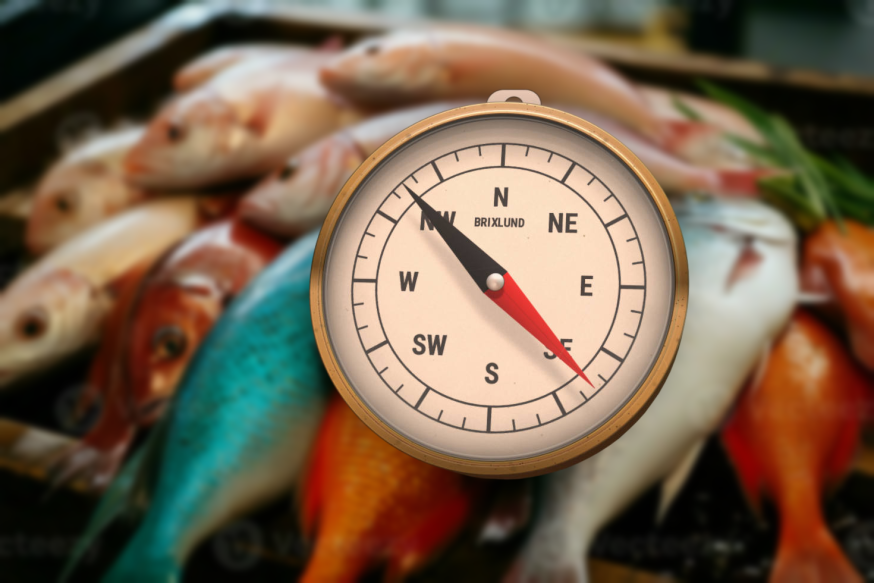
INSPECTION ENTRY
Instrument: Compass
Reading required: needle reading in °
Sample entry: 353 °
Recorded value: 135 °
